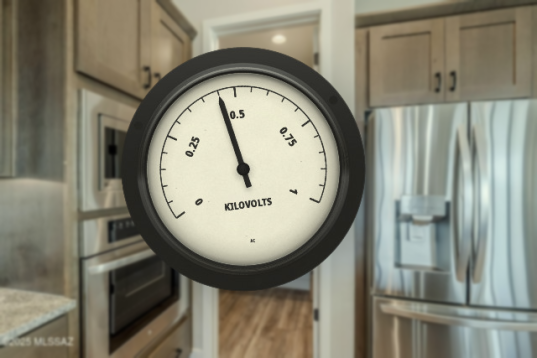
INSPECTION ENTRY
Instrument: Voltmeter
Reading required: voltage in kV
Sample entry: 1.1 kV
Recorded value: 0.45 kV
